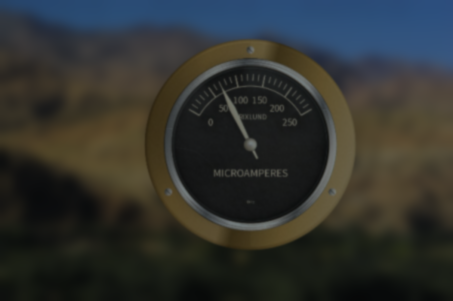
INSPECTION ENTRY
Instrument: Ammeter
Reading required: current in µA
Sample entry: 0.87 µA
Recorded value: 70 µA
